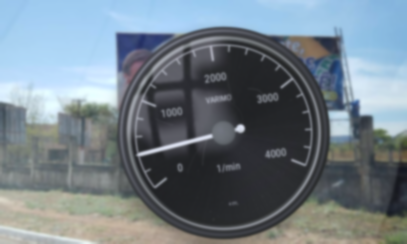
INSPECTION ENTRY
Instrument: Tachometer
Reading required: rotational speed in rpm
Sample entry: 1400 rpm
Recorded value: 400 rpm
